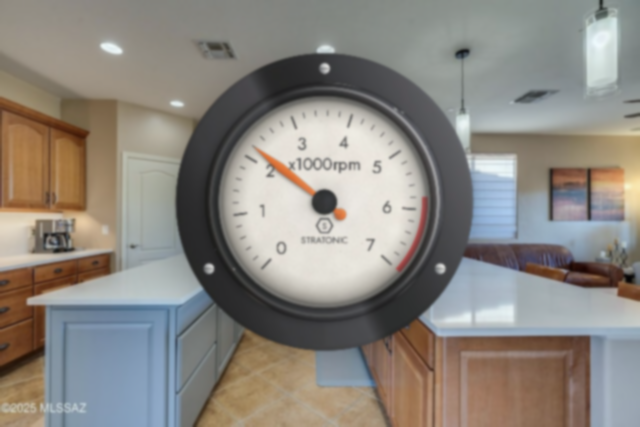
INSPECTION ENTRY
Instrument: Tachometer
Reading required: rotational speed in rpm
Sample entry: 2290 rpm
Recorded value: 2200 rpm
